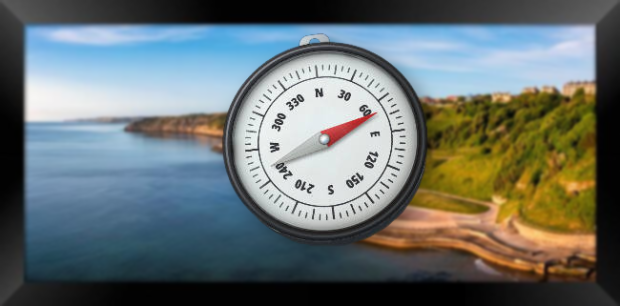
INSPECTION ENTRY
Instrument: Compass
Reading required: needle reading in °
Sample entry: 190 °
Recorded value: 70 °
